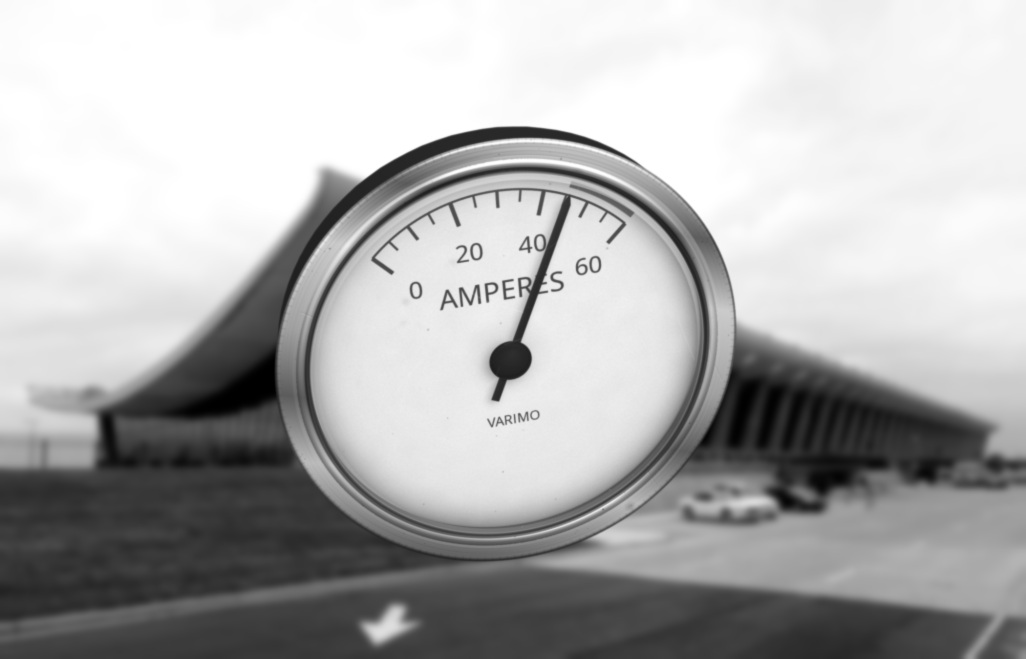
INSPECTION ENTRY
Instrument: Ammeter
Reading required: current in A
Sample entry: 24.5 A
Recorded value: 45 A
